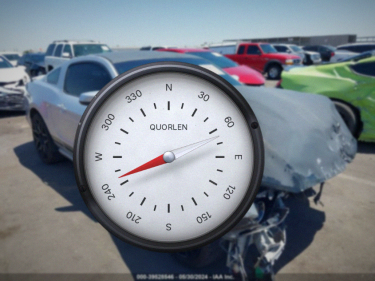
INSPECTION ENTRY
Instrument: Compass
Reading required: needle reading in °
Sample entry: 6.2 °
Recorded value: 247.5 °
